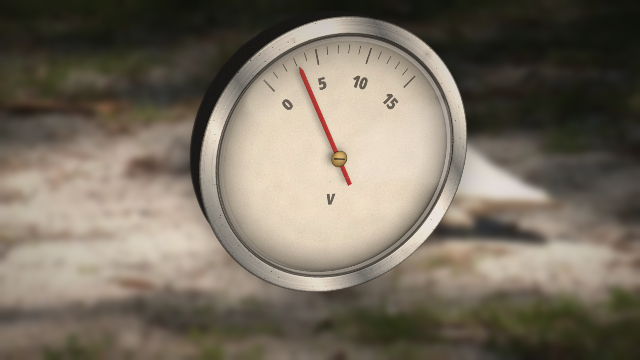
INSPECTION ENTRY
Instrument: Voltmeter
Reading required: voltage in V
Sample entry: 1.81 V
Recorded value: 3 V
